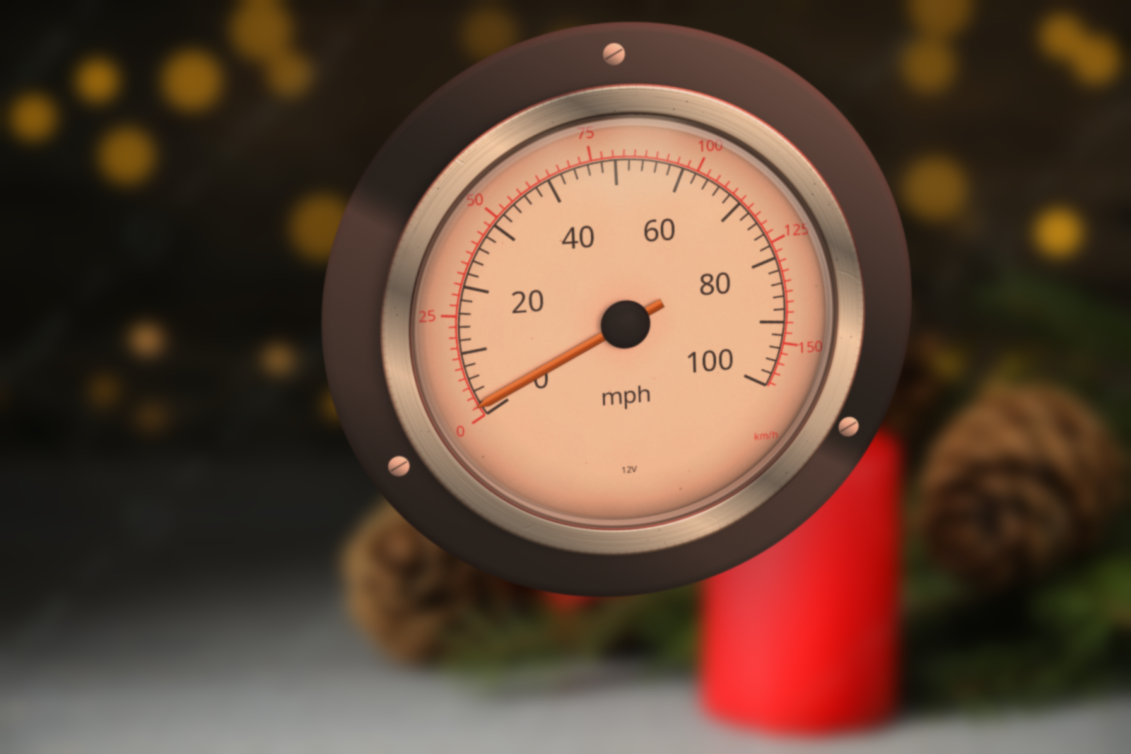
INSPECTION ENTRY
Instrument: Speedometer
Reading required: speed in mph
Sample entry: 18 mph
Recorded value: 2 mph
